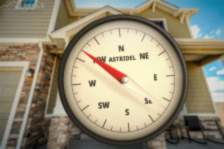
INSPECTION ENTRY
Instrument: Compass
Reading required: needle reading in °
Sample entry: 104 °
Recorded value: 310 °
